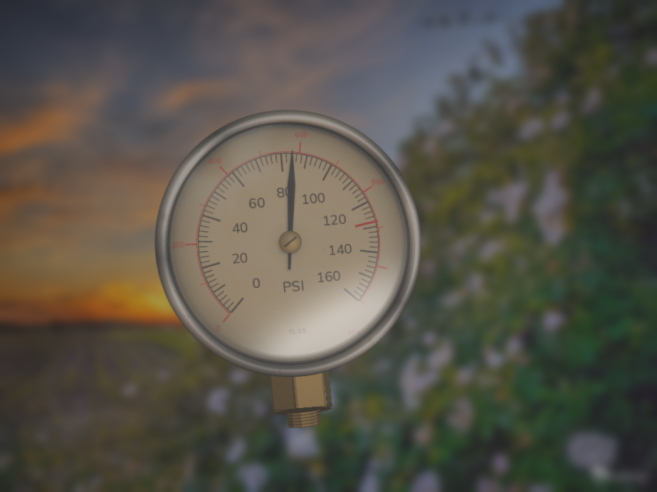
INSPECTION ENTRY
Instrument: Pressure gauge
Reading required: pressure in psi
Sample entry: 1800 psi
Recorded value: 84 psi
